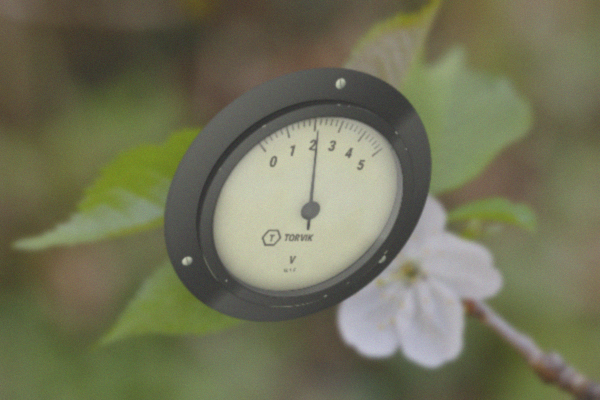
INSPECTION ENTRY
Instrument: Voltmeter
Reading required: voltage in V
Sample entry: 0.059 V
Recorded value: 2 V
